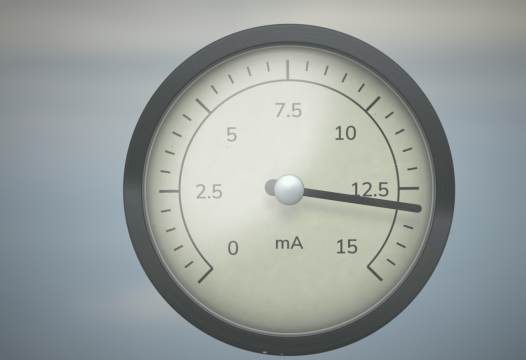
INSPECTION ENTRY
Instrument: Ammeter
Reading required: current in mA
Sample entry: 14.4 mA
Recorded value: 13 mA
